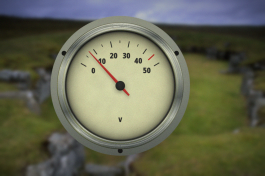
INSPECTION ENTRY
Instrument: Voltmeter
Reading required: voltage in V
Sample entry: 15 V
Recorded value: 7.5 V
